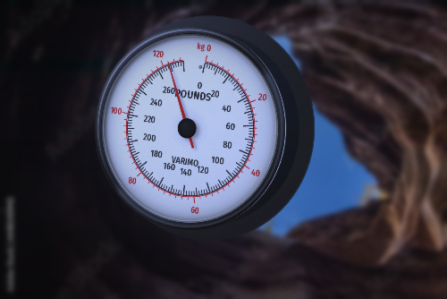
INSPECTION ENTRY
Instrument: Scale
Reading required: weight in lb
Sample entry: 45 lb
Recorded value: 270 lb
